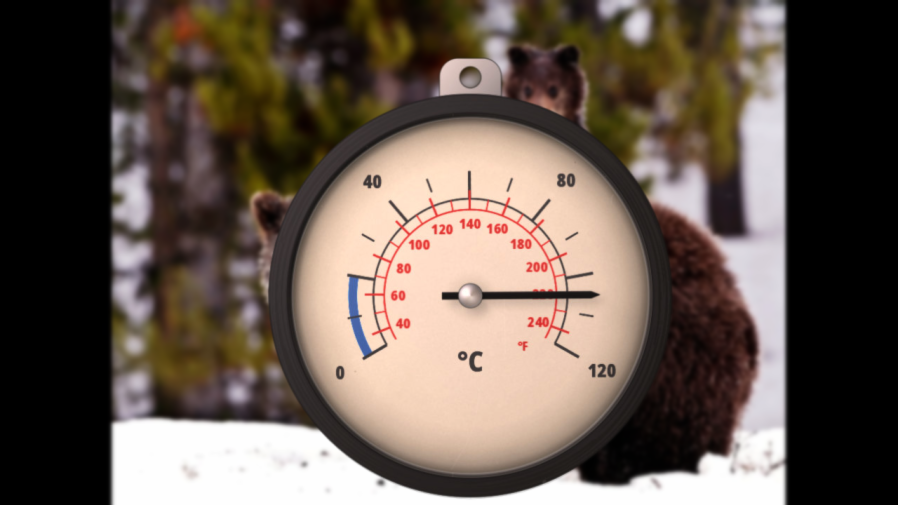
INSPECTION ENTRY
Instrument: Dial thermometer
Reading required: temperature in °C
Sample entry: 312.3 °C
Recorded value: 105 °C
